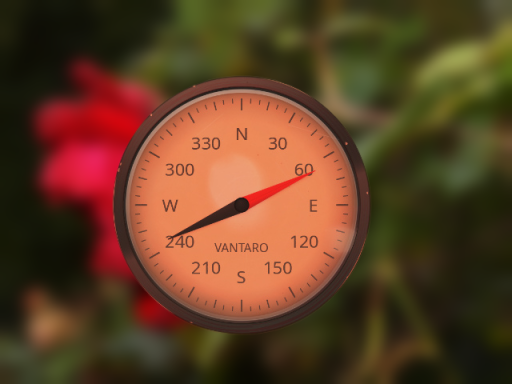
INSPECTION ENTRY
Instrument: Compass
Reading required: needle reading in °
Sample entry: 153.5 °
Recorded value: 65 °
